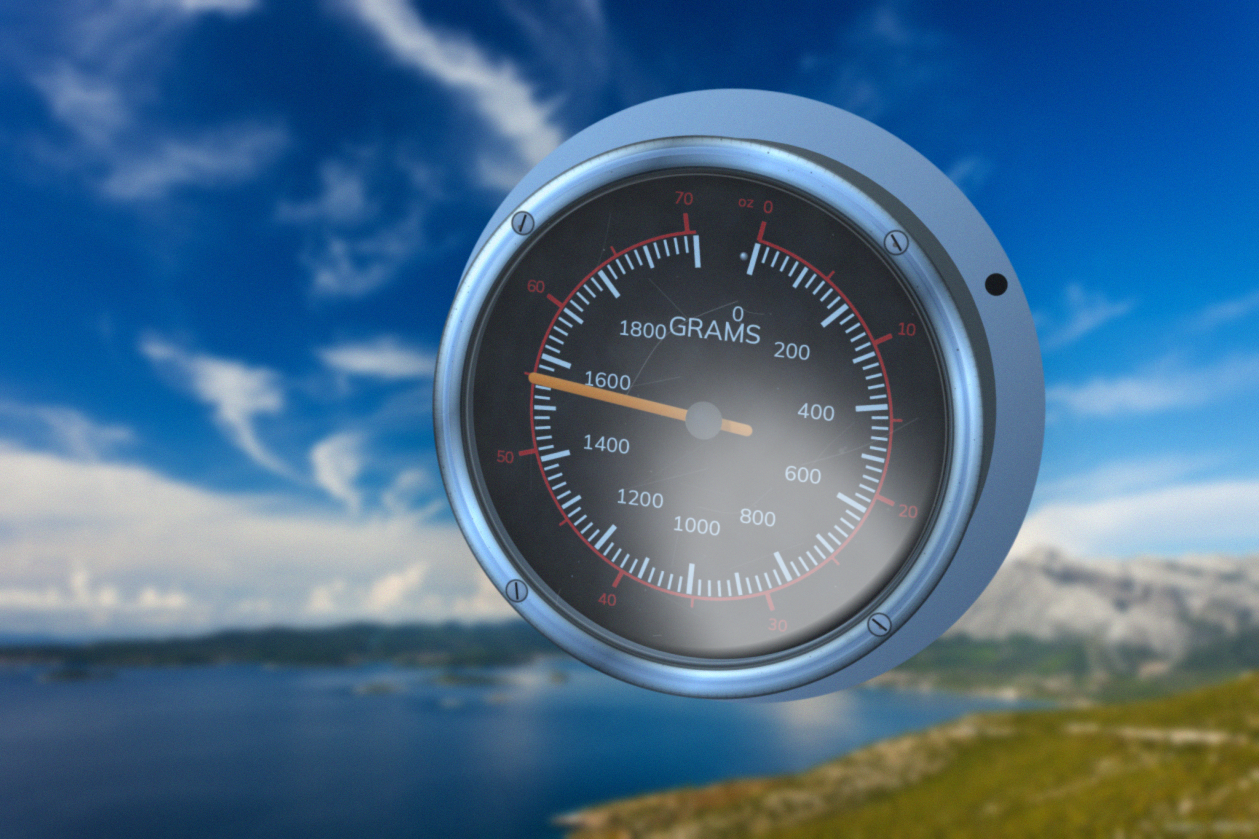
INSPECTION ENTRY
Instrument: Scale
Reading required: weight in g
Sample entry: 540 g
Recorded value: 1560 g
